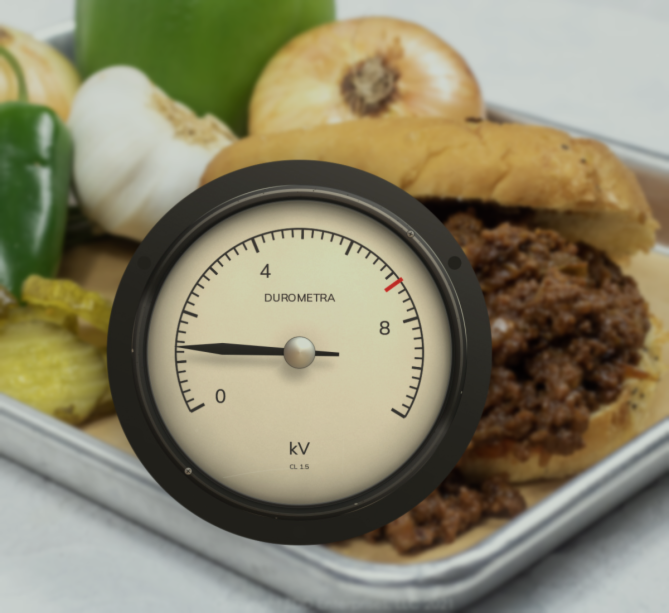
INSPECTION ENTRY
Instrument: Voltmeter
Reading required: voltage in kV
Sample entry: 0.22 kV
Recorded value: 1.3 kV
